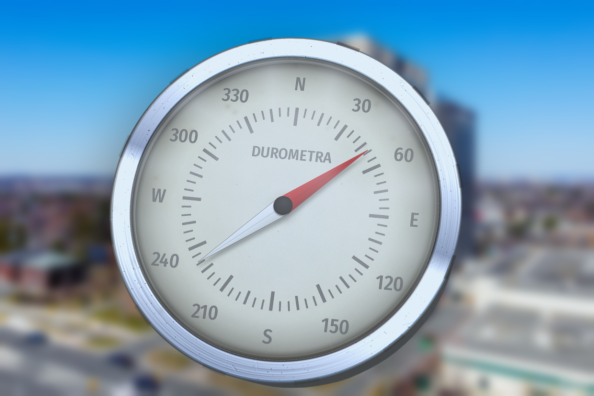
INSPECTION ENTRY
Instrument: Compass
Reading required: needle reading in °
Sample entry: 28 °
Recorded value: 50 °
